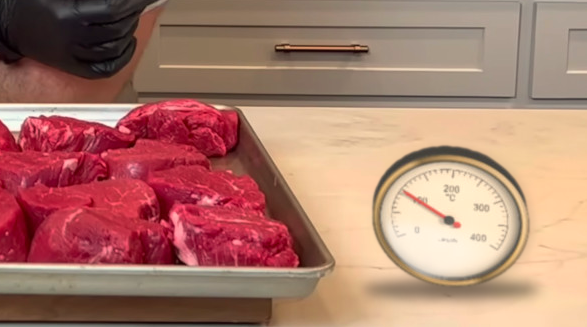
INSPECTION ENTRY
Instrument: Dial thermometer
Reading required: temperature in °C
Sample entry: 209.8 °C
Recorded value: 100 °C
